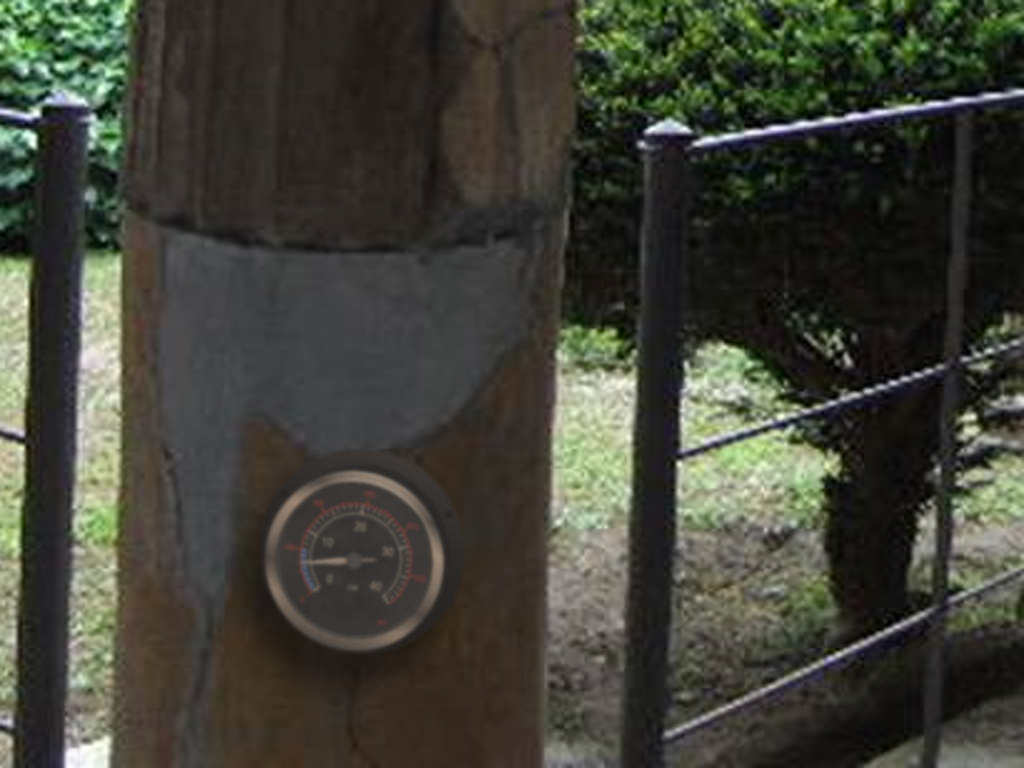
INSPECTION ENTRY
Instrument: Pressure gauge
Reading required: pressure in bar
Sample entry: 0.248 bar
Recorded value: 5 bar
